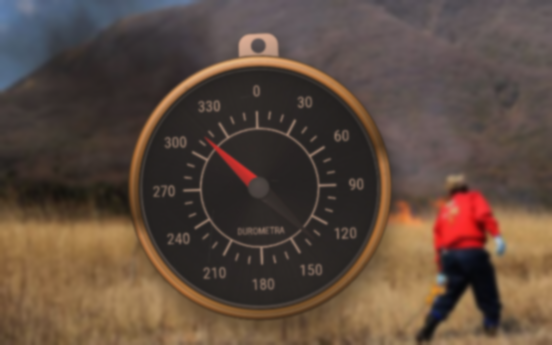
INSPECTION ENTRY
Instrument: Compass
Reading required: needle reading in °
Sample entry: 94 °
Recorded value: 315 °
